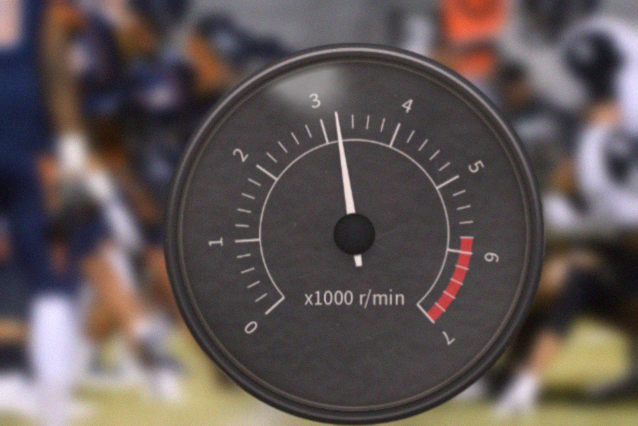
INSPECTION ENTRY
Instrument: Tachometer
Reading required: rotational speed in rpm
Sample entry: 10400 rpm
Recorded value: 3200 rpm
